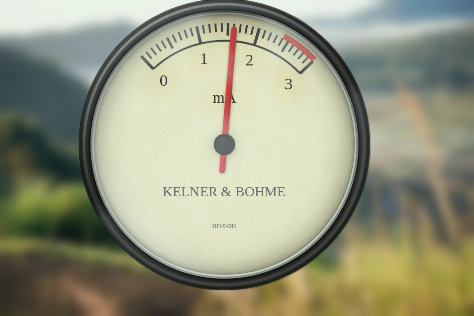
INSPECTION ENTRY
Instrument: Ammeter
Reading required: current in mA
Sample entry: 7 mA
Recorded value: 1.6 mA
